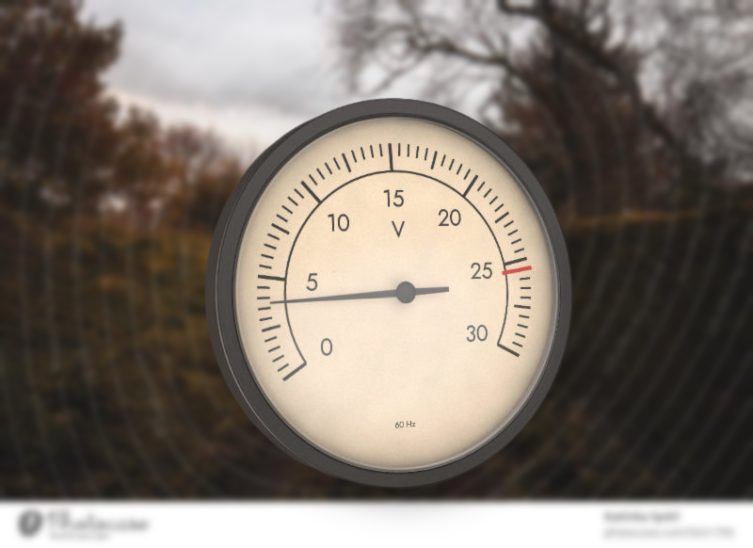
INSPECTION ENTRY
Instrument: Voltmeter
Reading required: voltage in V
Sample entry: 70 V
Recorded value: 3.75 V
